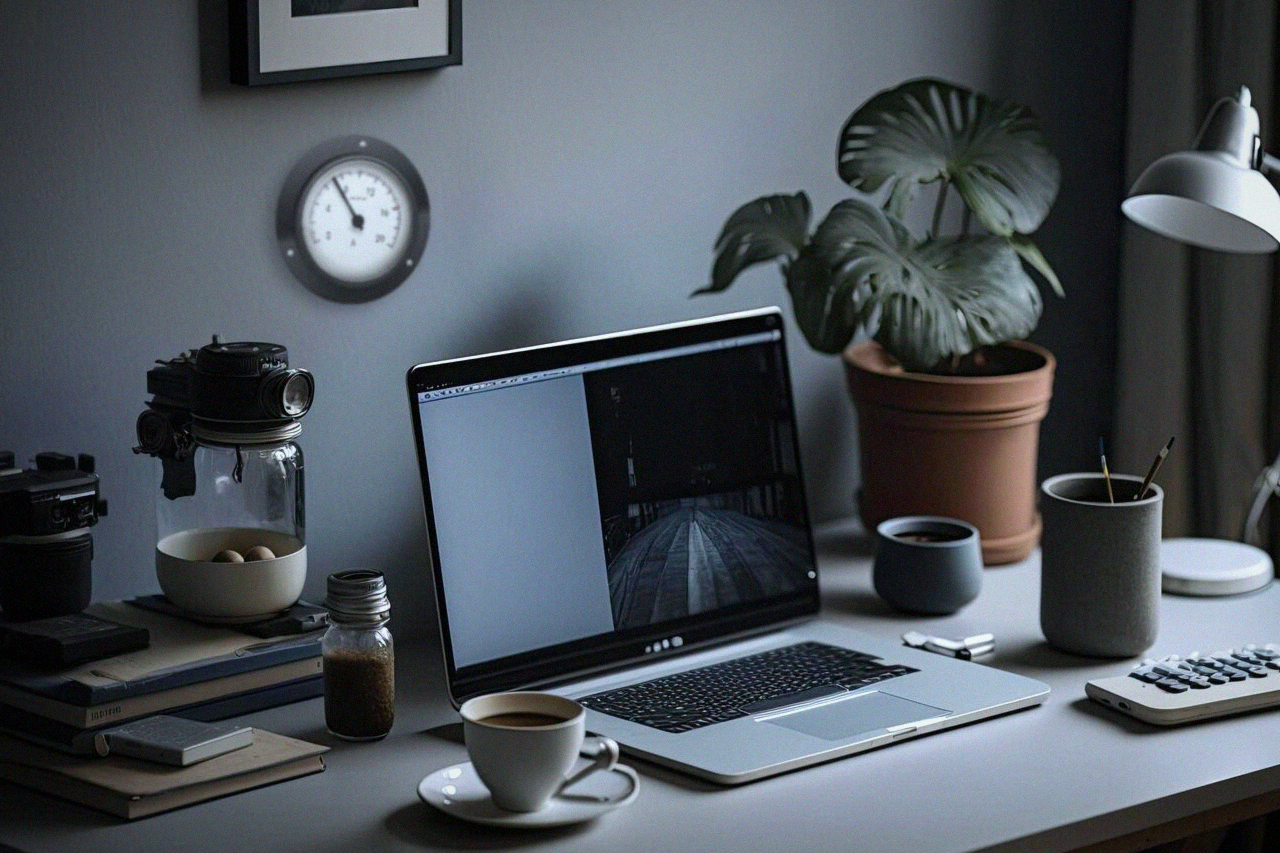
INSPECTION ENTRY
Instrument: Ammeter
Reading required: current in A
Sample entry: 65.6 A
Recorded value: 7 A
